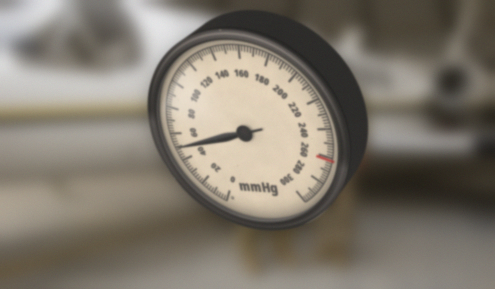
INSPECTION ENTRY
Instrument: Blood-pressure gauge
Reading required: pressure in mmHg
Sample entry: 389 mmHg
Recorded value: 50 mmHg
